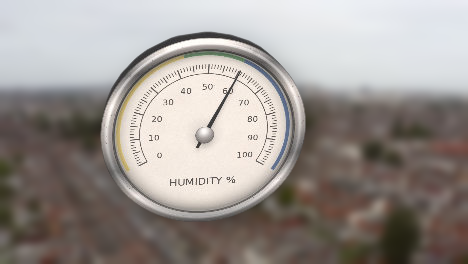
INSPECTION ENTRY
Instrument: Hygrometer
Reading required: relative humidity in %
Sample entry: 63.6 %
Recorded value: 60 %
